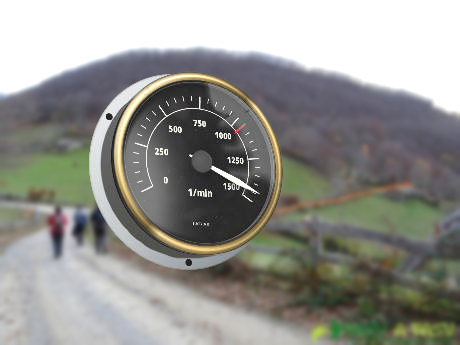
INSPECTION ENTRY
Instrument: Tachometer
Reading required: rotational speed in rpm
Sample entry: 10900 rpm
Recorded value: 1450 rpm
